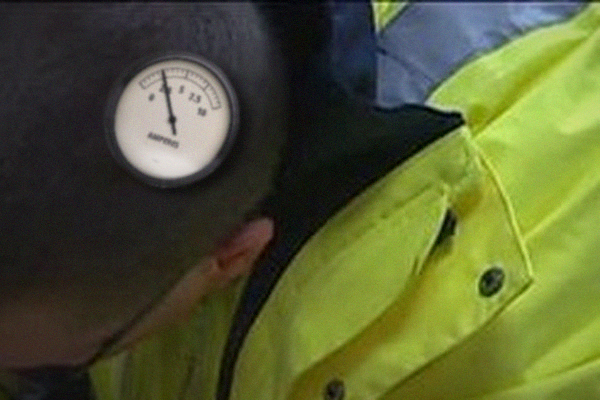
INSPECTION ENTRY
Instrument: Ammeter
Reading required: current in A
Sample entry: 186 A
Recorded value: 2.5 A
